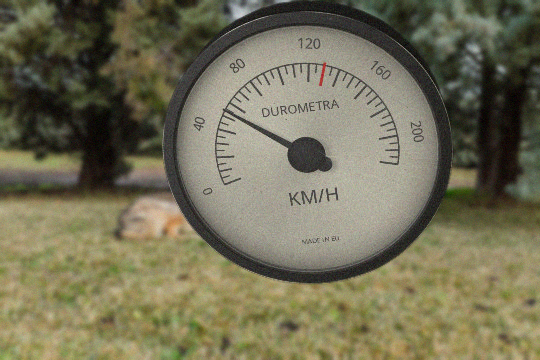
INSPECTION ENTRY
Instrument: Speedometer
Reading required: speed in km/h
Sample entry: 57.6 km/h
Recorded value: 55 km/h
